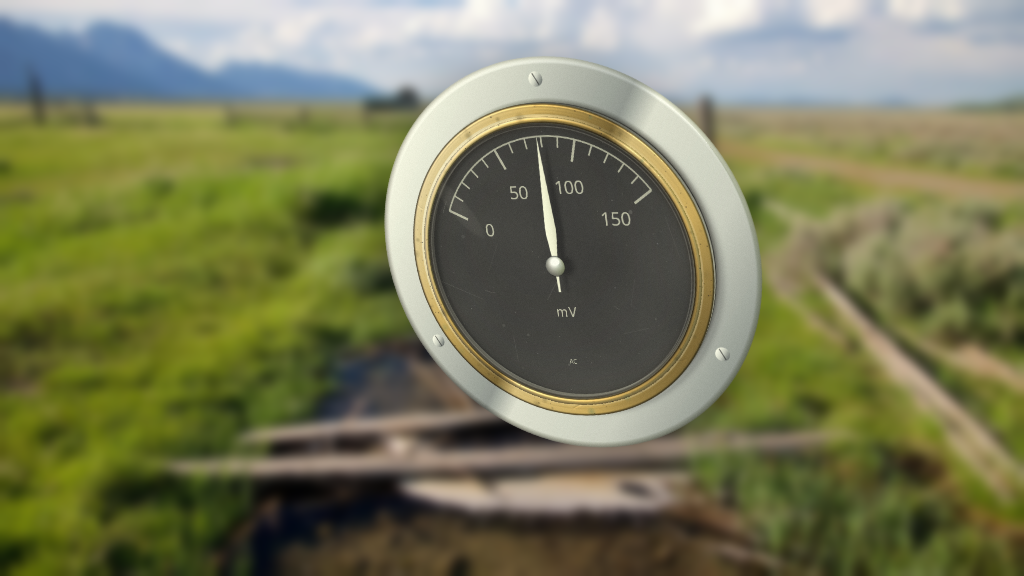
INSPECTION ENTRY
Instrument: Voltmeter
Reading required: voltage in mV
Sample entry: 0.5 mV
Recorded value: 80 mV
